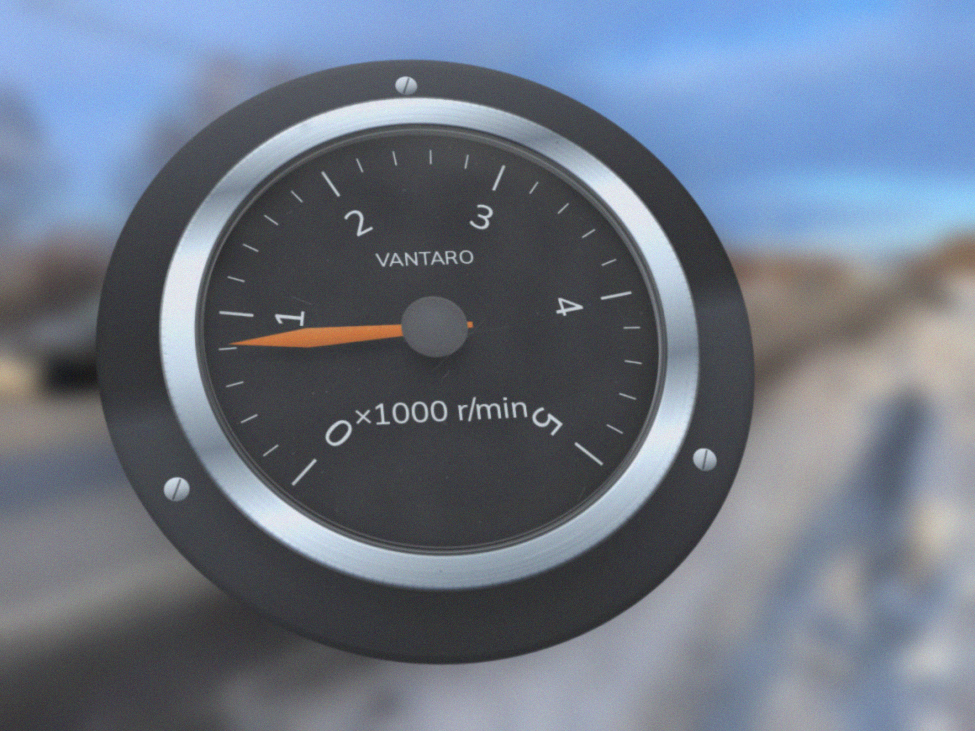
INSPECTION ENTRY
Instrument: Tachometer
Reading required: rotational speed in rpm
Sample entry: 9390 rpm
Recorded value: 800 rpm
